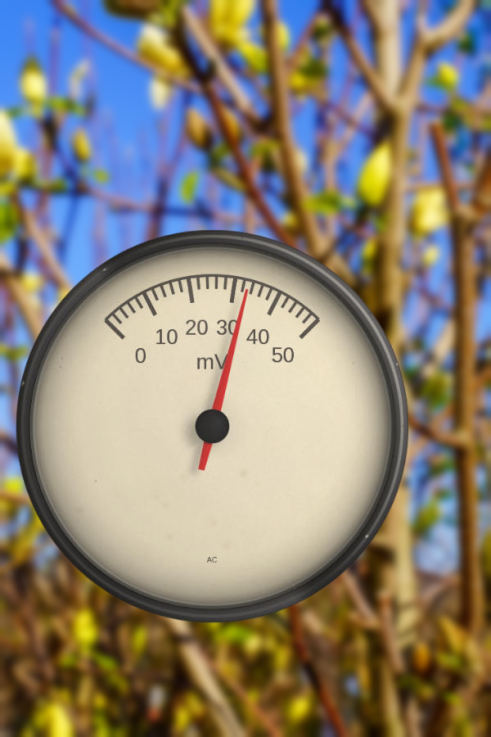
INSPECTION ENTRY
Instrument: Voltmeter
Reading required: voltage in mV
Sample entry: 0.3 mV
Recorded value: 33 mV
